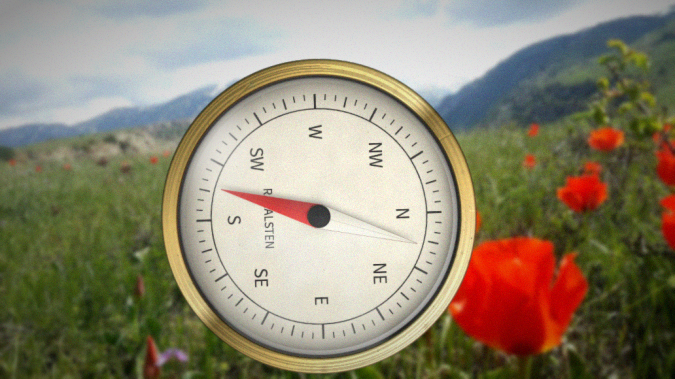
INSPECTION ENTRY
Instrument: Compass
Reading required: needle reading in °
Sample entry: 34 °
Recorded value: 197.5 °
